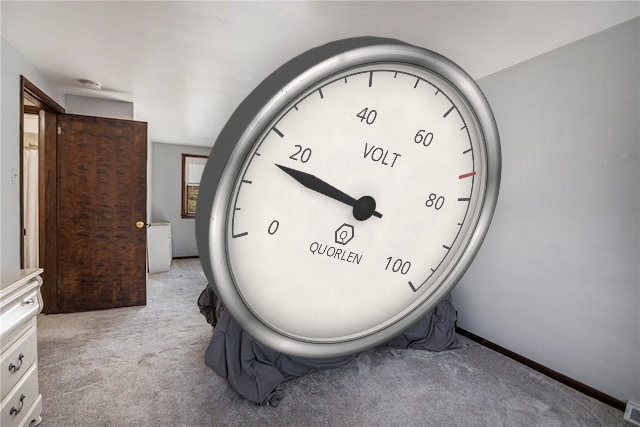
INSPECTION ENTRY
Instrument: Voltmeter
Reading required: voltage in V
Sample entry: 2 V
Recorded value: 15 V
